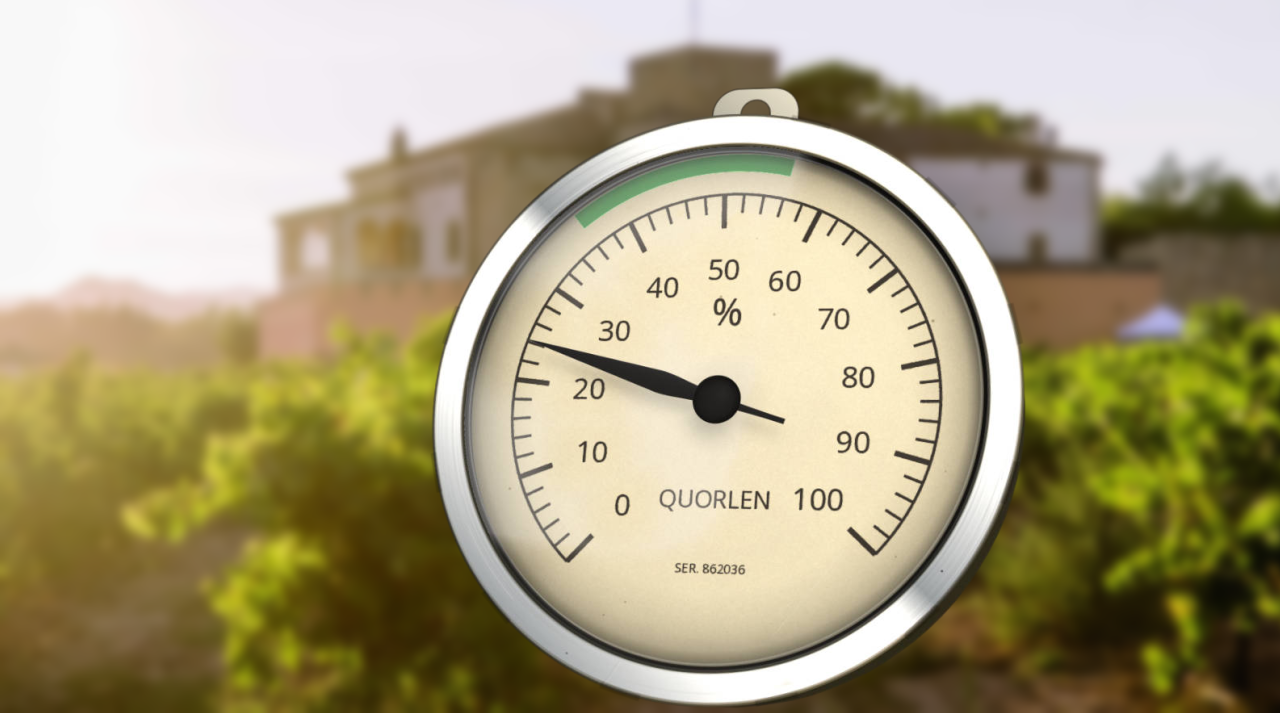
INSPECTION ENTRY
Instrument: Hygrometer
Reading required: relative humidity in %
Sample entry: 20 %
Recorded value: 24 %
